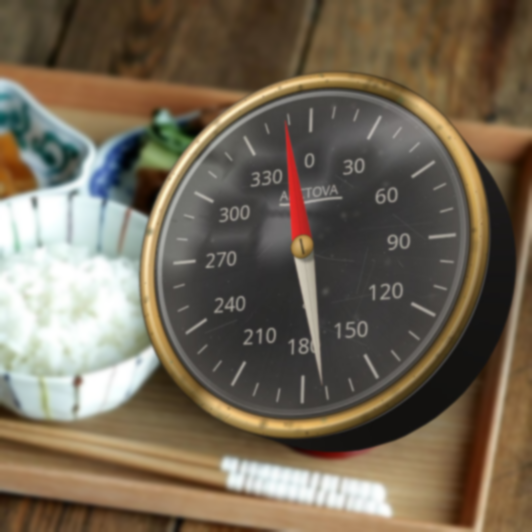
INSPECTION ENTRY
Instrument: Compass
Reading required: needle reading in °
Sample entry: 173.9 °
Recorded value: 350 °
